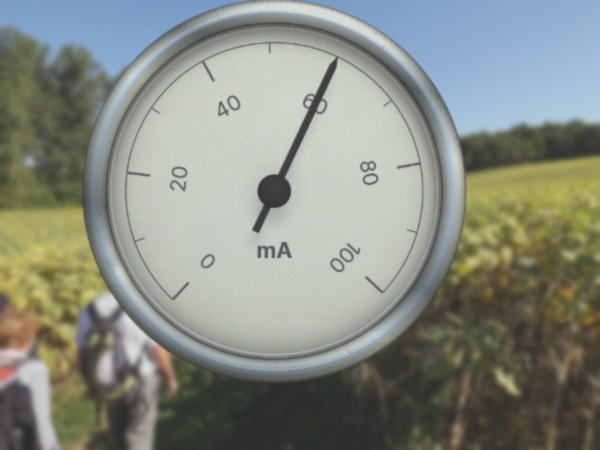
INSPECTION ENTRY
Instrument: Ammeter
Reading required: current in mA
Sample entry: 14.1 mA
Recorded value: 60 mA
